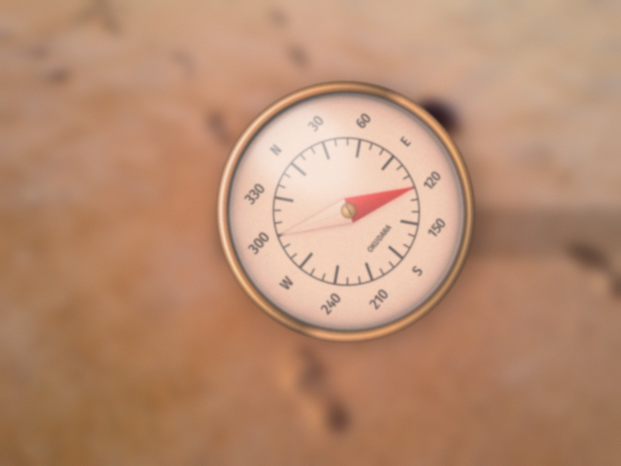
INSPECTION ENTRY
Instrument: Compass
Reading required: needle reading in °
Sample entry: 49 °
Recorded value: 120 °
